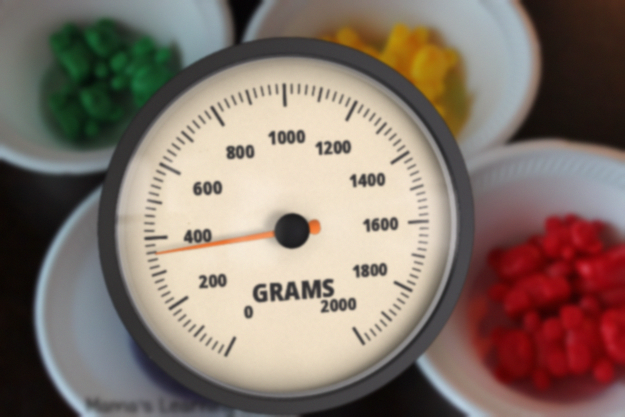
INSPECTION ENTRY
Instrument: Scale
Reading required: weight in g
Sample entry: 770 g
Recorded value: 360 g
